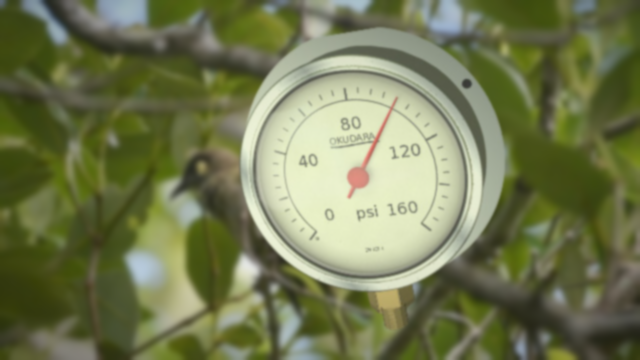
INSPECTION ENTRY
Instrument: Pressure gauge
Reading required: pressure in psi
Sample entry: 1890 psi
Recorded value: 100 psi
